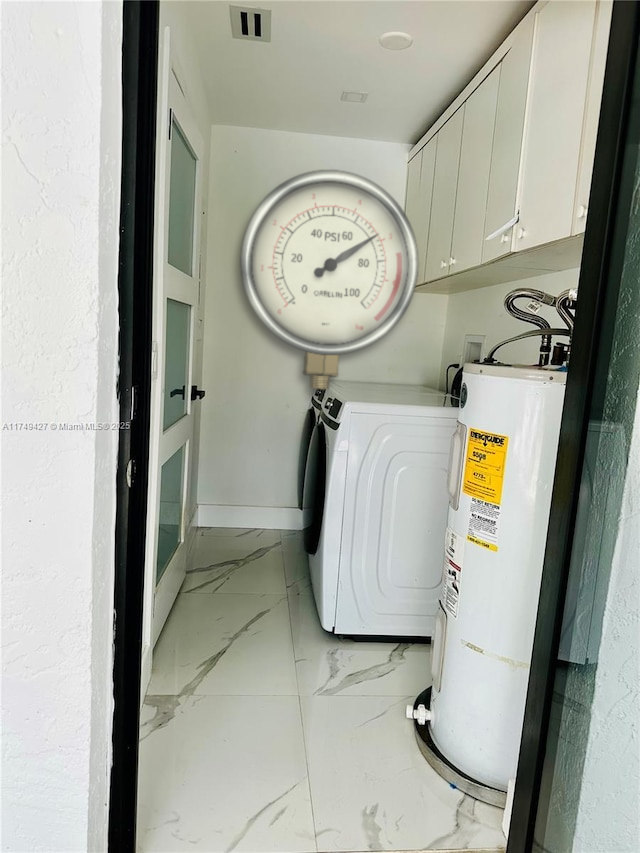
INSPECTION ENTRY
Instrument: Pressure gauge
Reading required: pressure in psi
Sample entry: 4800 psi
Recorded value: 70 psi
